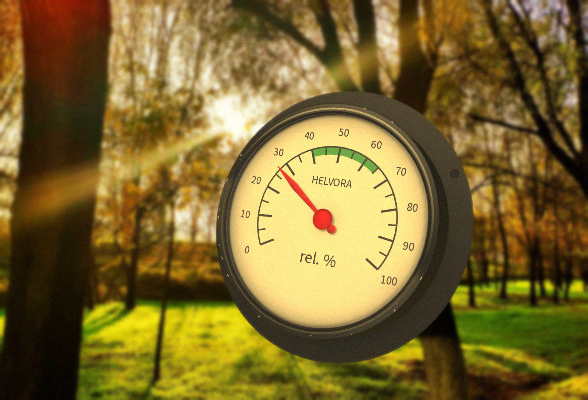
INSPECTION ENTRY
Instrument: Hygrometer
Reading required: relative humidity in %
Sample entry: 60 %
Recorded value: 27.5 %
